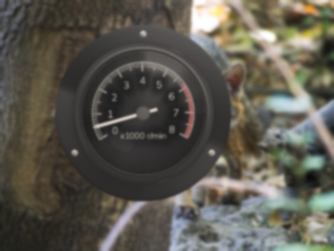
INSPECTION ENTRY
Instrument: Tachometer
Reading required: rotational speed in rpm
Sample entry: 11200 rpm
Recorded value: 500 rpm
